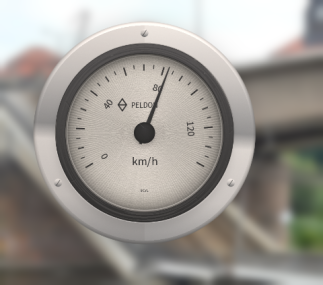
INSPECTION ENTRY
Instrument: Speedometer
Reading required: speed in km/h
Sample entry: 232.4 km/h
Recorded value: 82.5 km/h
